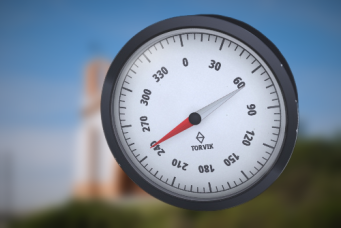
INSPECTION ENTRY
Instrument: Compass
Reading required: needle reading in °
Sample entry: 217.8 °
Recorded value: 245 °
